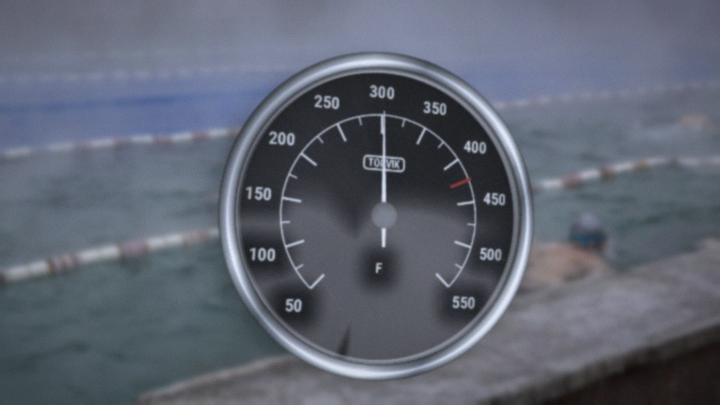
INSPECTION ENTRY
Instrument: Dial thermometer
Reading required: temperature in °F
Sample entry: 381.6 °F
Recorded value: 300 °F
